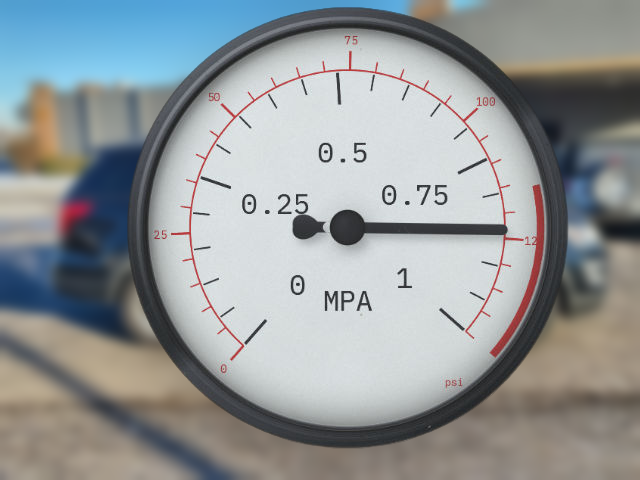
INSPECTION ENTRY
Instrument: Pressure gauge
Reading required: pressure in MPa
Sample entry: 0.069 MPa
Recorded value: 0.85 MPa
